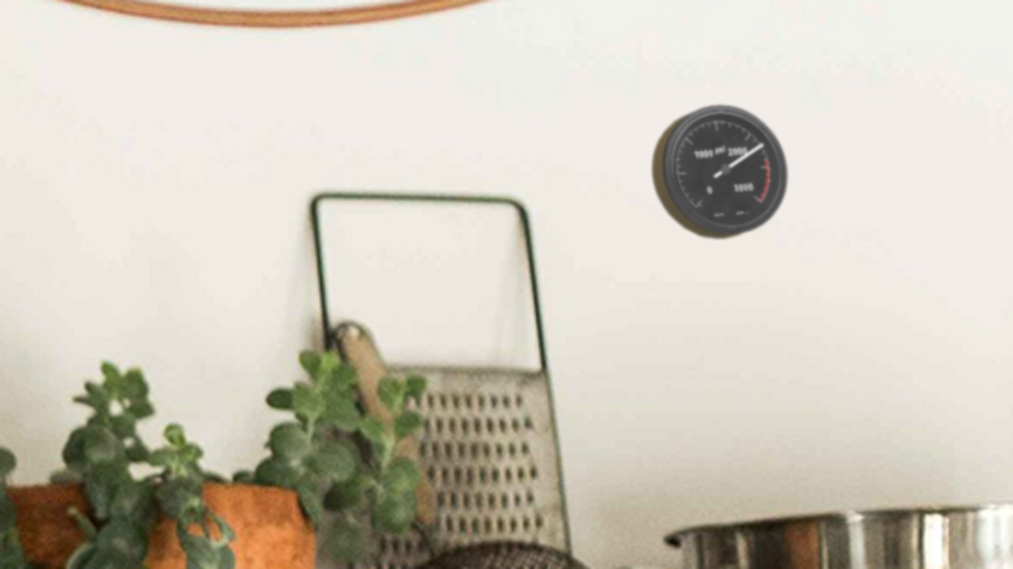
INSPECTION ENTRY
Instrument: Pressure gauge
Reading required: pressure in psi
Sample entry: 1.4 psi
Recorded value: 2200 psi
